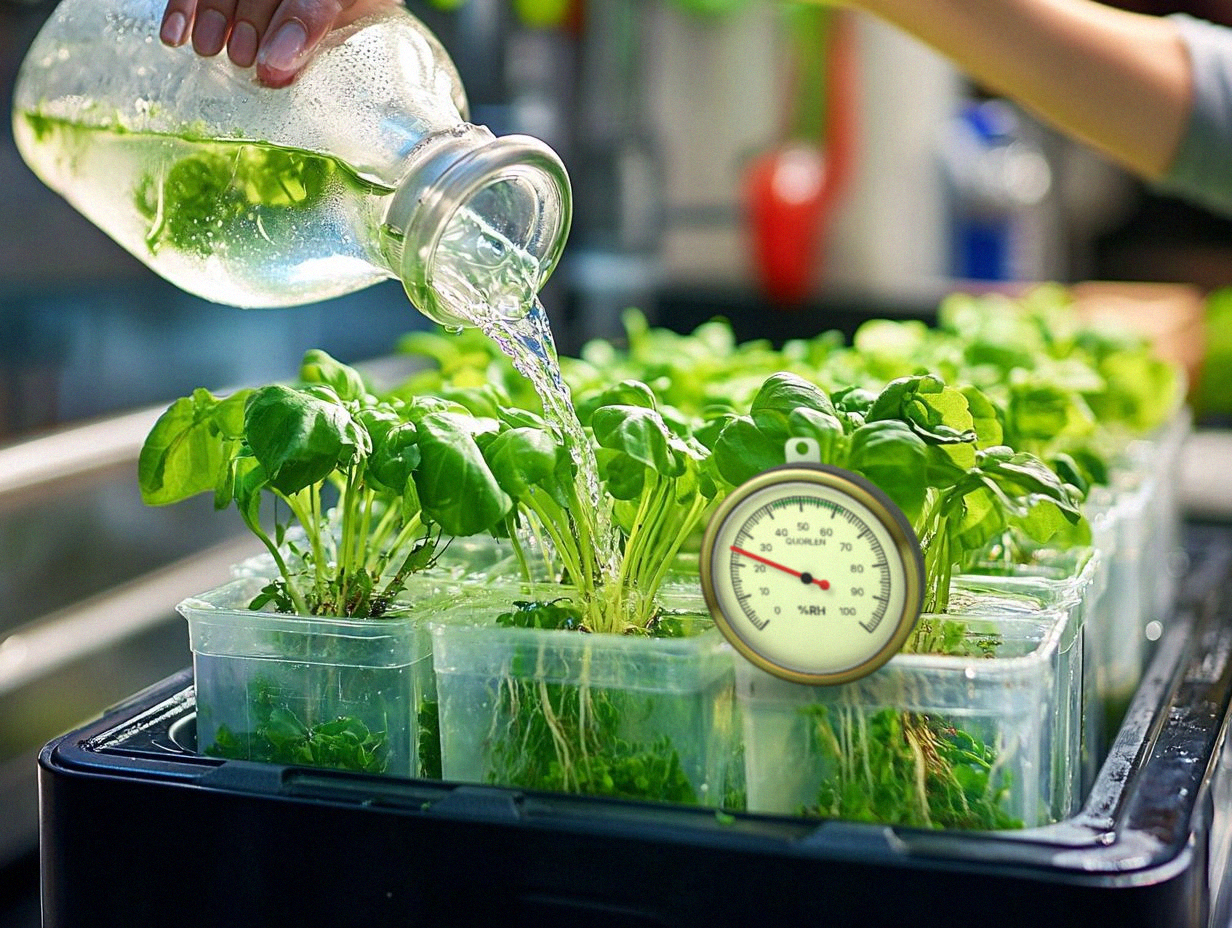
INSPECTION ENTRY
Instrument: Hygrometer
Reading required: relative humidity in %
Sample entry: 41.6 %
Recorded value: 25 %
